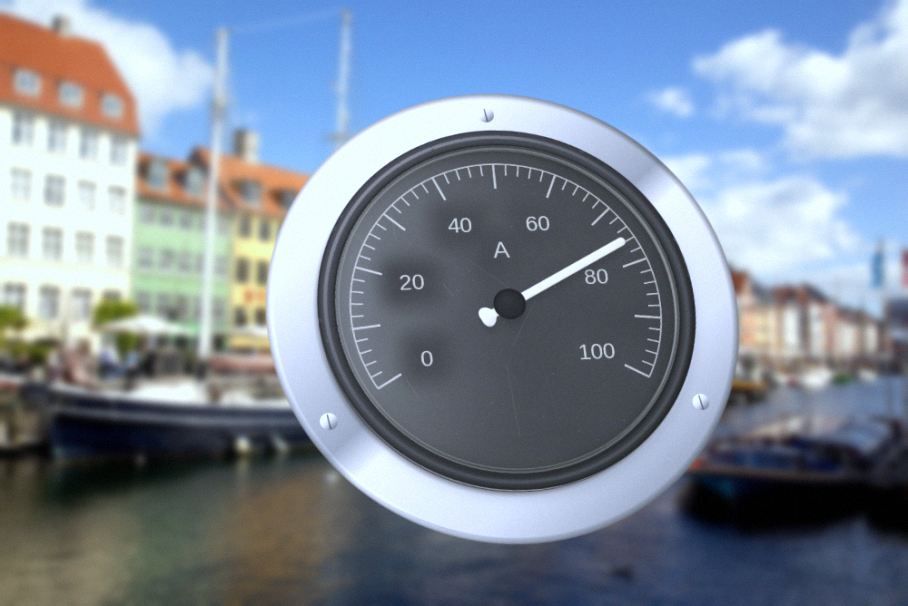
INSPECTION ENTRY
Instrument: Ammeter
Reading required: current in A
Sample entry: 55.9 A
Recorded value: 76 A
